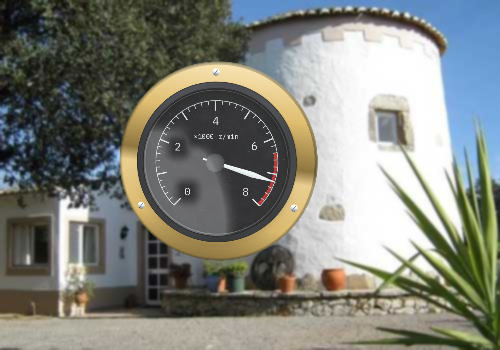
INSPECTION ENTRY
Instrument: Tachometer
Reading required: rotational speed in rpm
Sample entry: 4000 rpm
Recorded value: 7200 rpm
